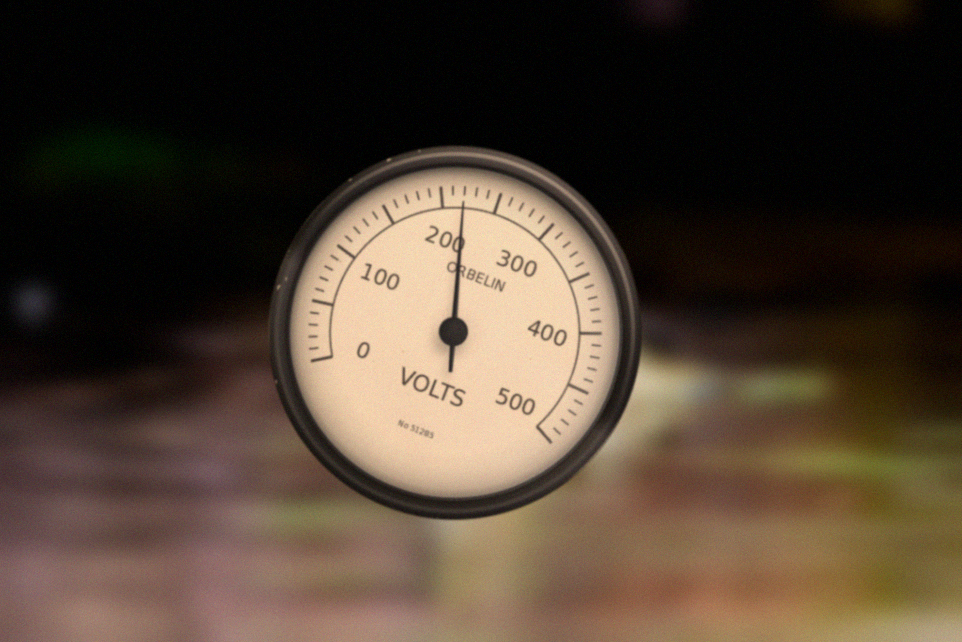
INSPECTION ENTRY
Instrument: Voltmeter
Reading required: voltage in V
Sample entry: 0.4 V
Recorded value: 220 V
